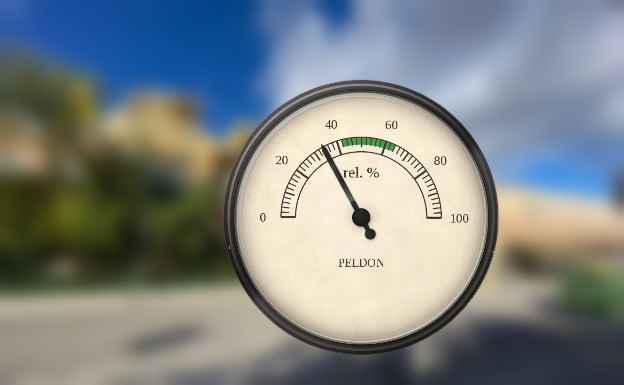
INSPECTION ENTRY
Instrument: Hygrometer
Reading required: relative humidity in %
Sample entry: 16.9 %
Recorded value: 34 %
